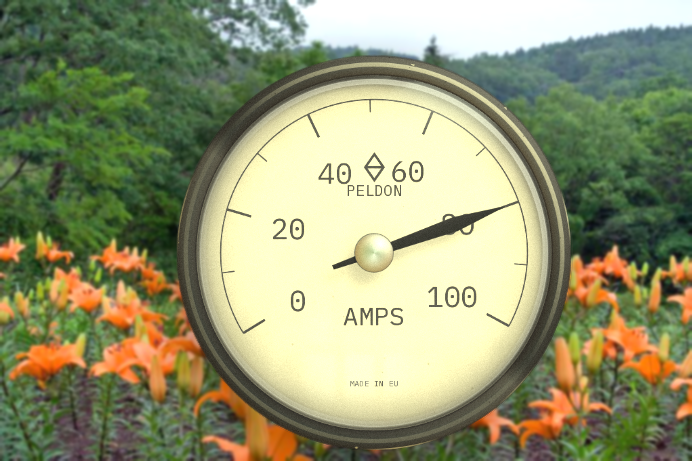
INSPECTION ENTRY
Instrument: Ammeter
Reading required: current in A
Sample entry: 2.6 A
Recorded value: 80 A
